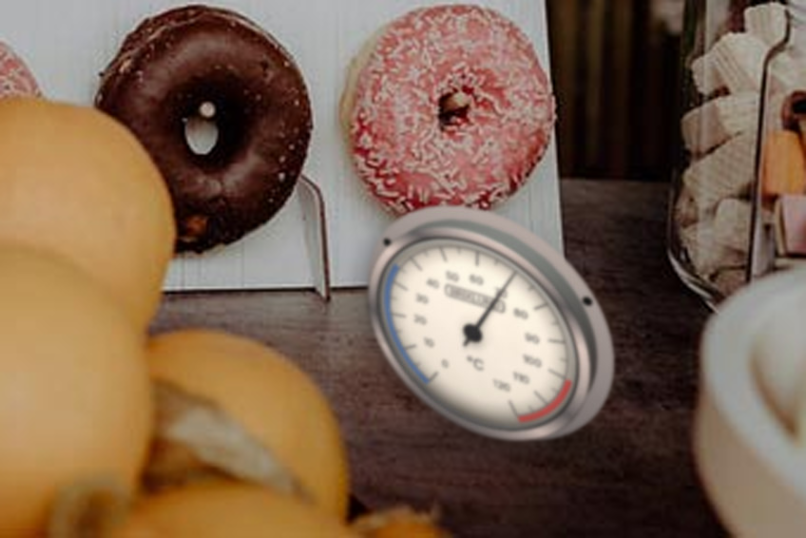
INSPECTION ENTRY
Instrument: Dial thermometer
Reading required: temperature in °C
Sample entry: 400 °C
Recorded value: 70 °C
